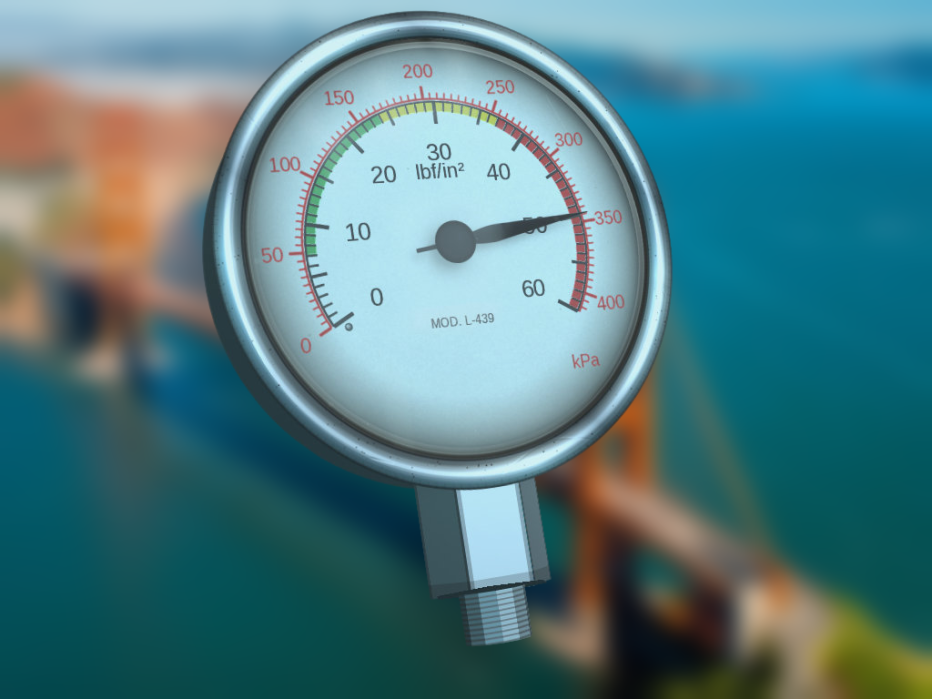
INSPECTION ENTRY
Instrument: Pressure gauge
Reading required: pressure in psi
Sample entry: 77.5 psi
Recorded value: 50 psi
